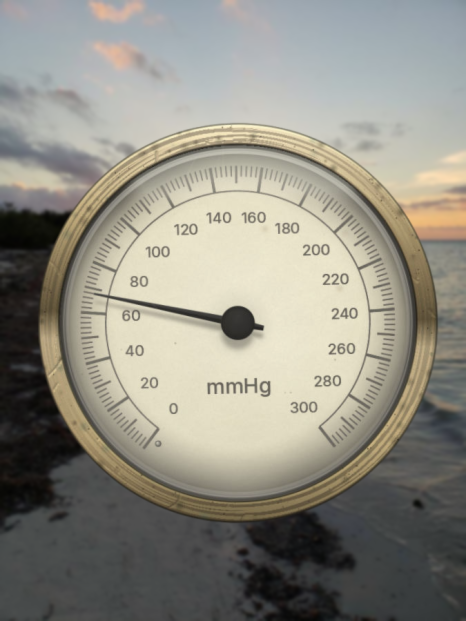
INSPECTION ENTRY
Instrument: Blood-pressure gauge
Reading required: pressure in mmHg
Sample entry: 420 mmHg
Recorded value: 68 mmHg
